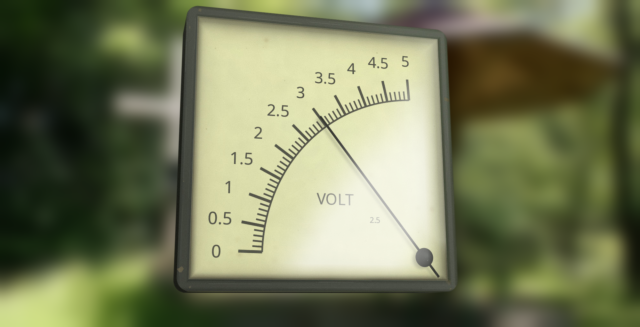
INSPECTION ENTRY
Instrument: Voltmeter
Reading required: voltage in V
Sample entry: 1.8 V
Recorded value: 3 V
